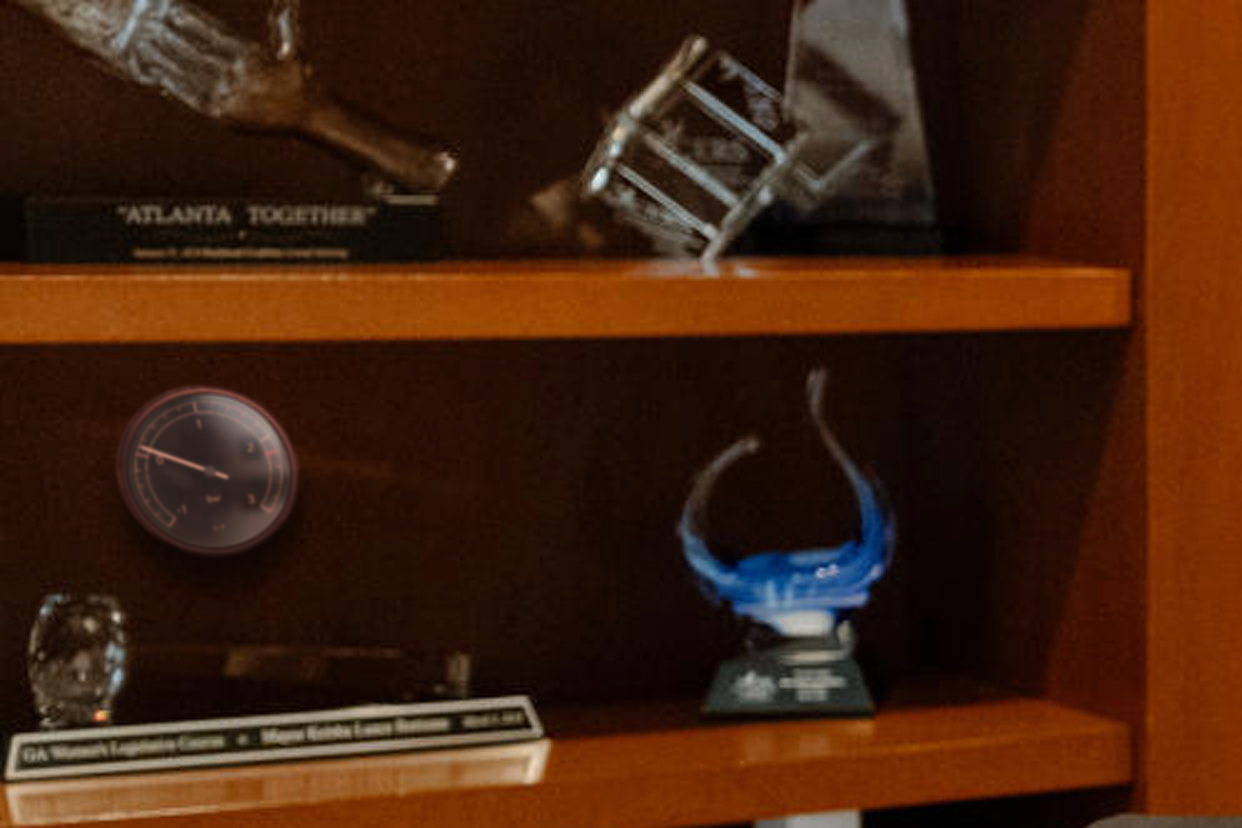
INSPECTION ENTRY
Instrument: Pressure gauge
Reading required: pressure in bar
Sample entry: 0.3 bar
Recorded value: 0.1 bar
